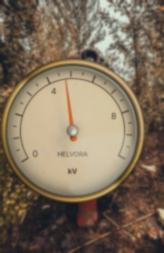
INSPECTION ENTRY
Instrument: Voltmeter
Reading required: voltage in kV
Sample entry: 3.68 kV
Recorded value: 4.75 kV
